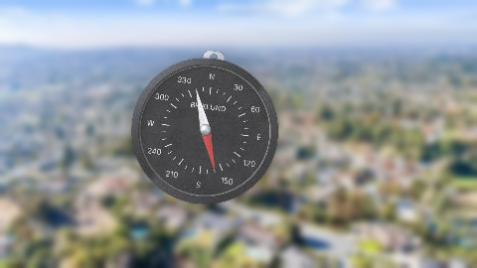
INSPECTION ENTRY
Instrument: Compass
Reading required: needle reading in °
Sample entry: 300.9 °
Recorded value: 160 °
